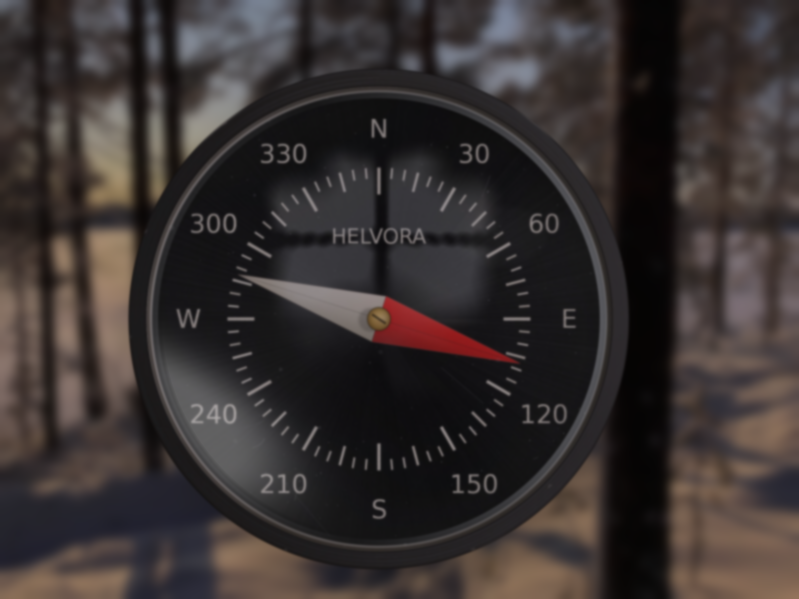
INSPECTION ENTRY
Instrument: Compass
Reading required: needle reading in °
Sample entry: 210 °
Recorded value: 107.5 °
